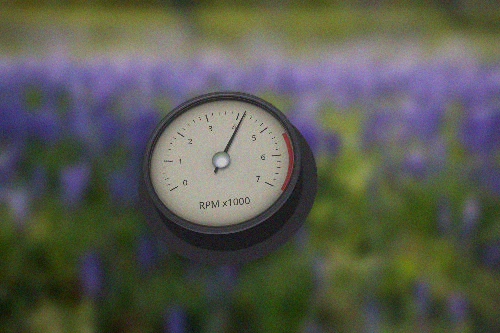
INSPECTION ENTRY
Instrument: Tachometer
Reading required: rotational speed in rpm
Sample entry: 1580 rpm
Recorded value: 4200 rpm
